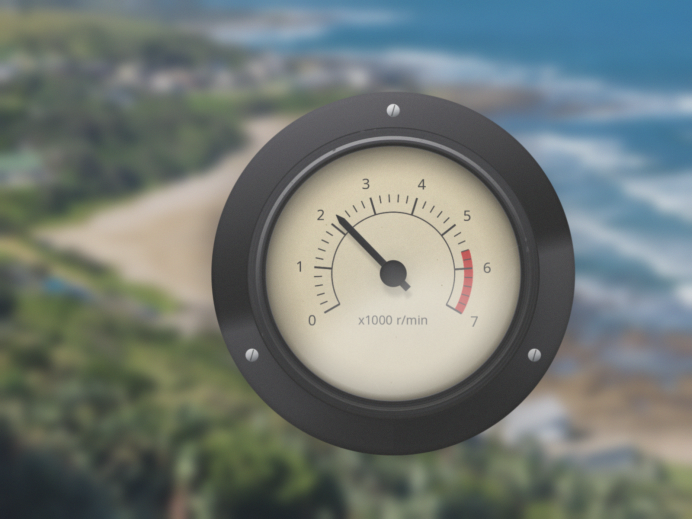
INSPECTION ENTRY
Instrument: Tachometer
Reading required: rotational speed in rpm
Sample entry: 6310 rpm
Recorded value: 2200 rpm
